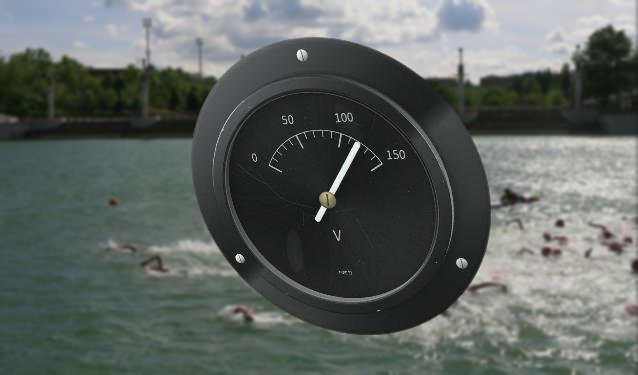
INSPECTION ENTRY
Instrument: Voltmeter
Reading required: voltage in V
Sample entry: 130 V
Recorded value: 120 V
